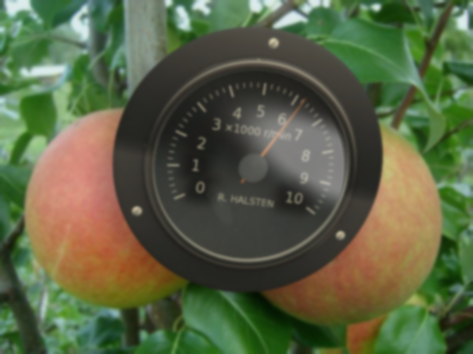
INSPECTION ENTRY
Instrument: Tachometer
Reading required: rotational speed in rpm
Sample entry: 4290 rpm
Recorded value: 6200 rpm
